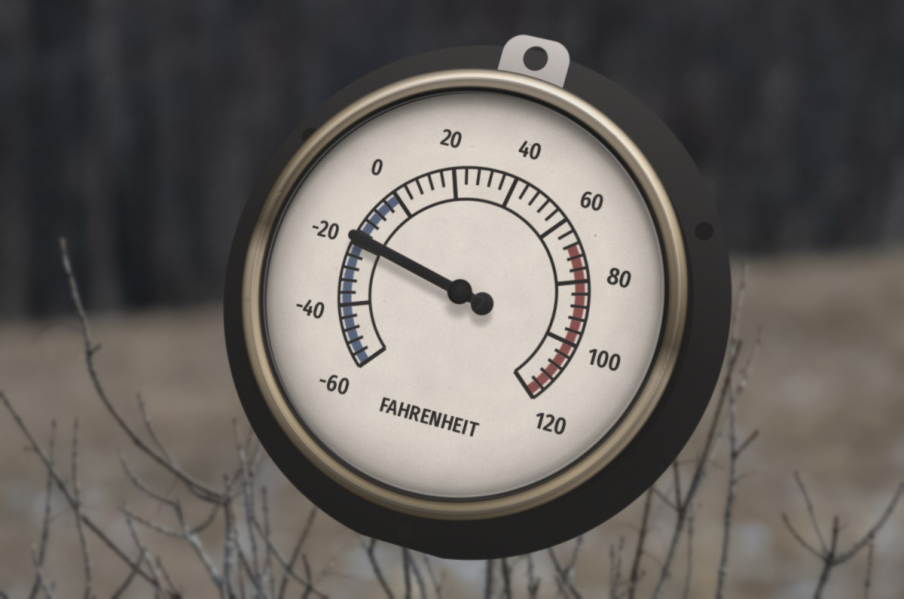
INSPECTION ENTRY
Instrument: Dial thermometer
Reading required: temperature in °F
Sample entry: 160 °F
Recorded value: -18 °F
